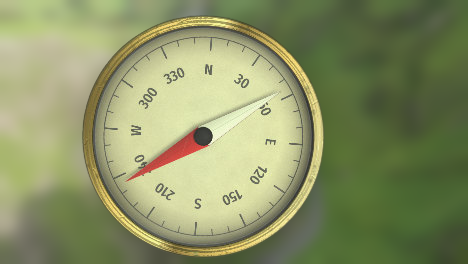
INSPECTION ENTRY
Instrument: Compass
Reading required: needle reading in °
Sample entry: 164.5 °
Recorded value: 235 °
